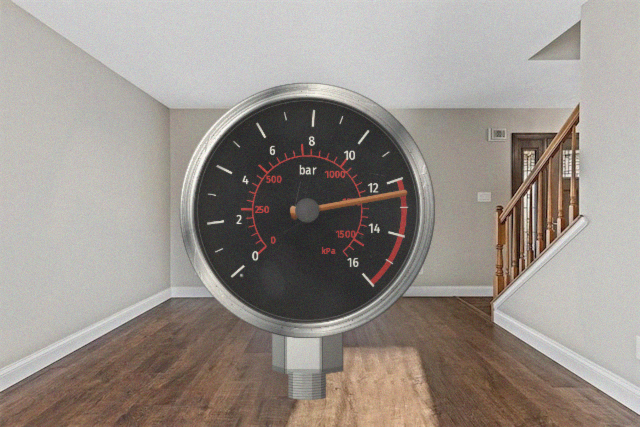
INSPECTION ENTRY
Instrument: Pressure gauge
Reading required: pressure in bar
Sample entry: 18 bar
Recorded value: 12.5 bar
